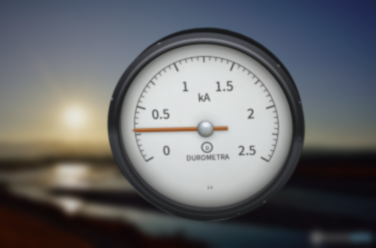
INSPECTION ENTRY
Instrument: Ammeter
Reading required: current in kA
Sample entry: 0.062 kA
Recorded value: 0.3 kA
